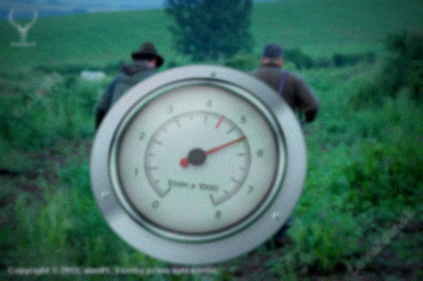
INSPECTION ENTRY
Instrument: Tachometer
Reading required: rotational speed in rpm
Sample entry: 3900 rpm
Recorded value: 5500 rpm
